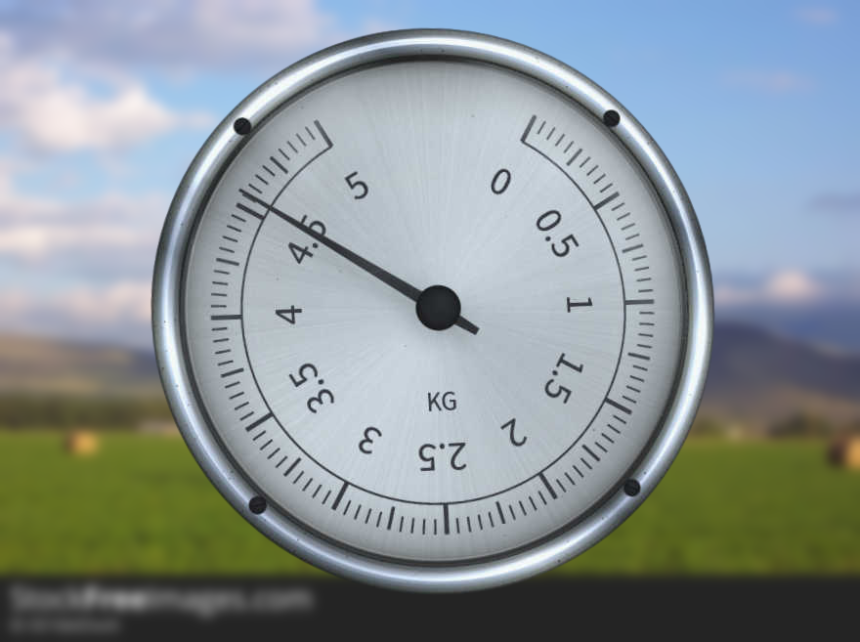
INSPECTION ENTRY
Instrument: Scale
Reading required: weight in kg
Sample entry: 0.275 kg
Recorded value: 4.55 kg
